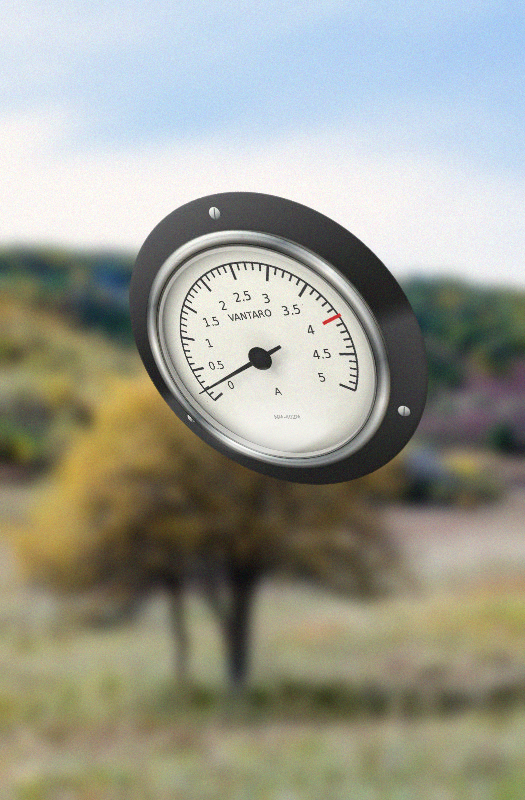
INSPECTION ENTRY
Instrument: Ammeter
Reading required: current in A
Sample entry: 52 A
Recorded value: 0.2 A
